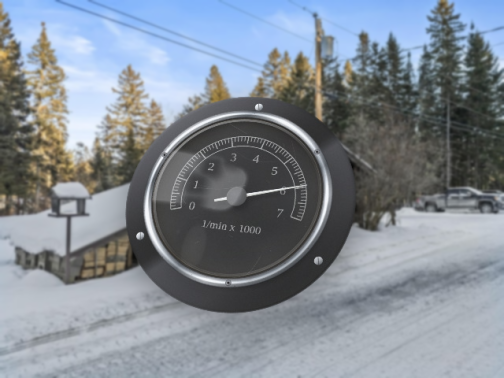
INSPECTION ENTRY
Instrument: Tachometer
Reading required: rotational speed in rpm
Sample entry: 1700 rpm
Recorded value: 6000 rpm
